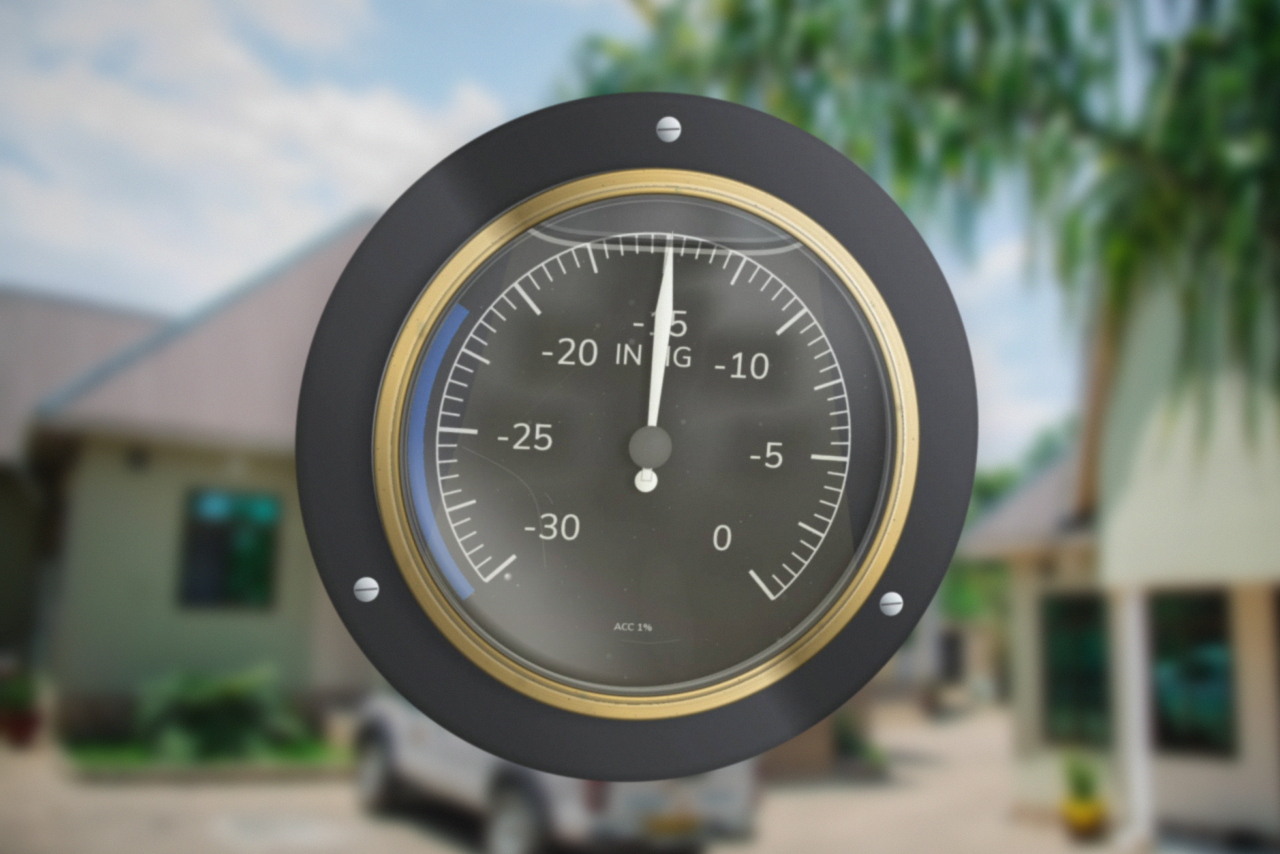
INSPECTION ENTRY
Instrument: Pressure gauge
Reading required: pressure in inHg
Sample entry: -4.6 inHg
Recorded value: -15 inHg
